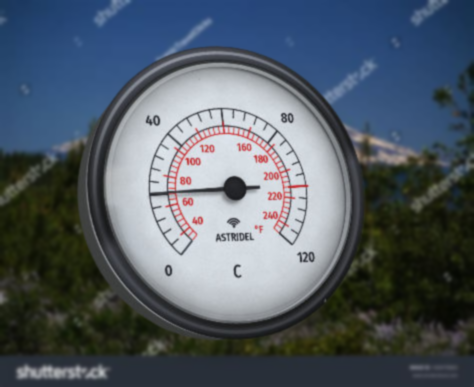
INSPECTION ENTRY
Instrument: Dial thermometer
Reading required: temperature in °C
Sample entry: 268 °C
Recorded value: 20 °C
